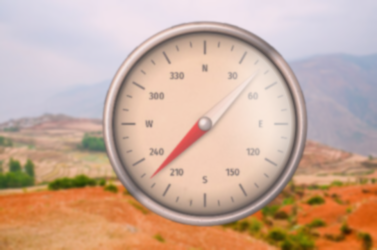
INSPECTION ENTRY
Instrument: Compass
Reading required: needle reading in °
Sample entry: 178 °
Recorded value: 225 °
